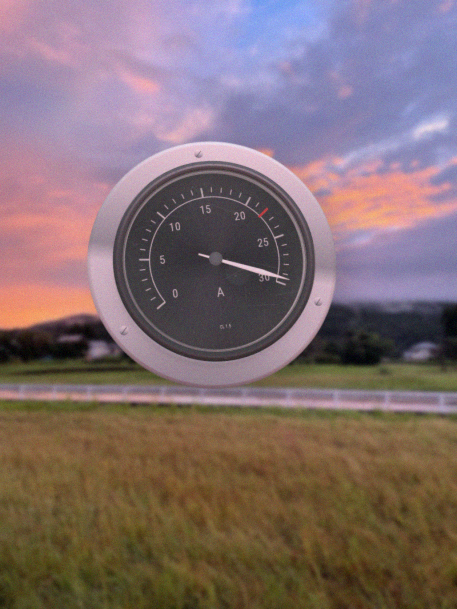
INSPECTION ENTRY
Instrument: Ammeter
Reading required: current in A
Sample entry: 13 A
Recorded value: 29.5 A
